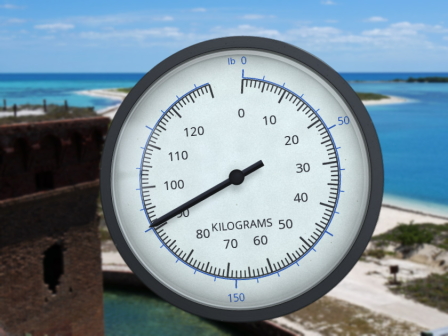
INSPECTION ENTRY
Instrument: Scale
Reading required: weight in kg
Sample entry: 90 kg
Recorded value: 91 kg
